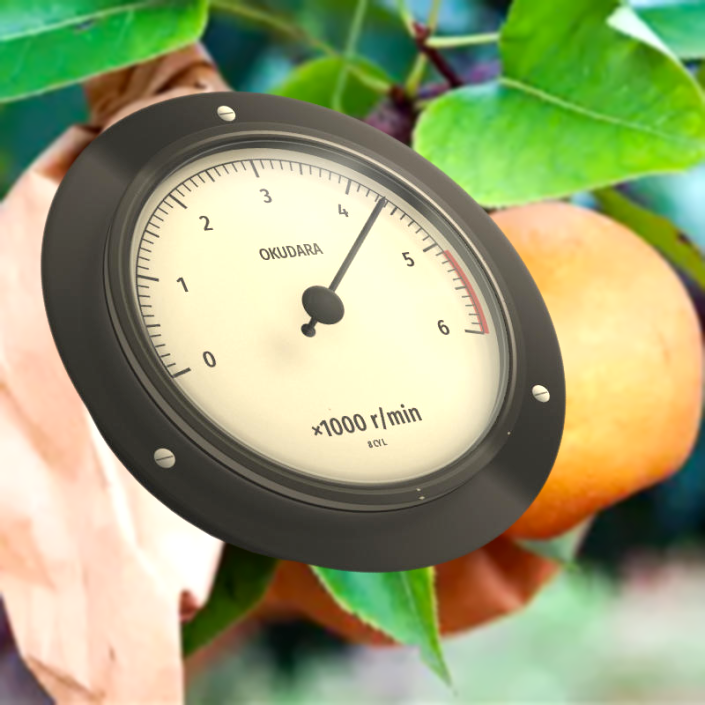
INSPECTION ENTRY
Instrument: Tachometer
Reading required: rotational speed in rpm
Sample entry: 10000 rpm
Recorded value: 4350 rpm
